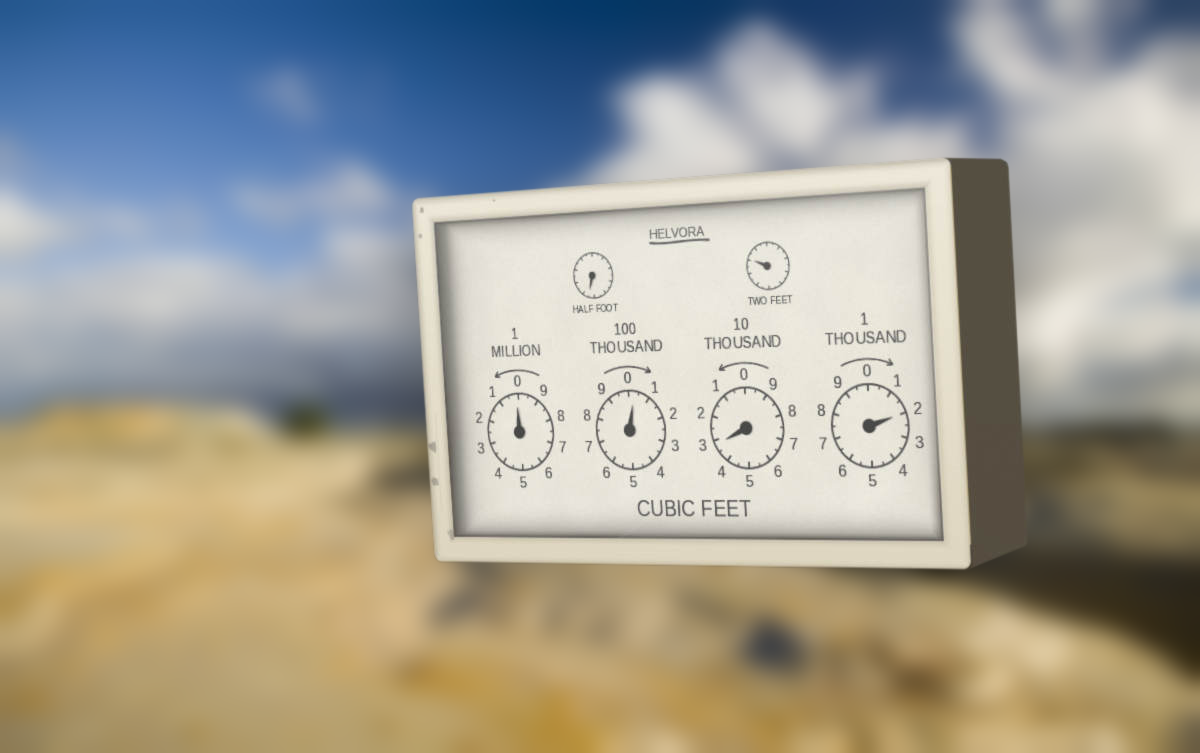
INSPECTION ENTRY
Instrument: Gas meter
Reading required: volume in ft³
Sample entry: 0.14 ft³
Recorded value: 3200 ft³
